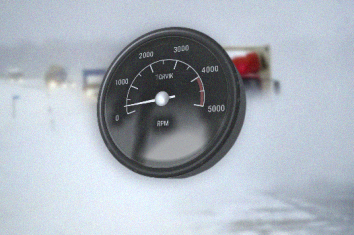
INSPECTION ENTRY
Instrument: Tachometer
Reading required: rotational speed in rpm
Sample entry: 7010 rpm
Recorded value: 250 rpm
